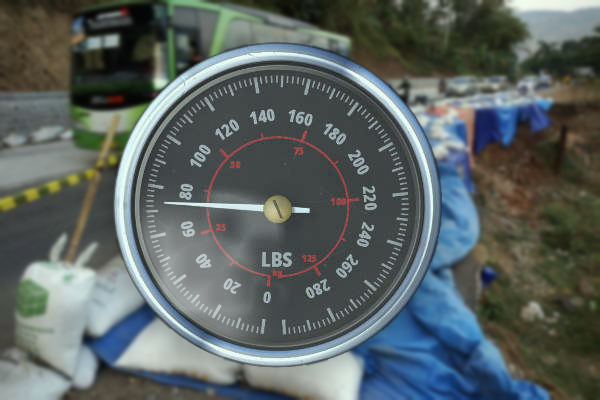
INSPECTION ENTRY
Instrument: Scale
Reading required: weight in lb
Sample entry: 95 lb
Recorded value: 74 lb
